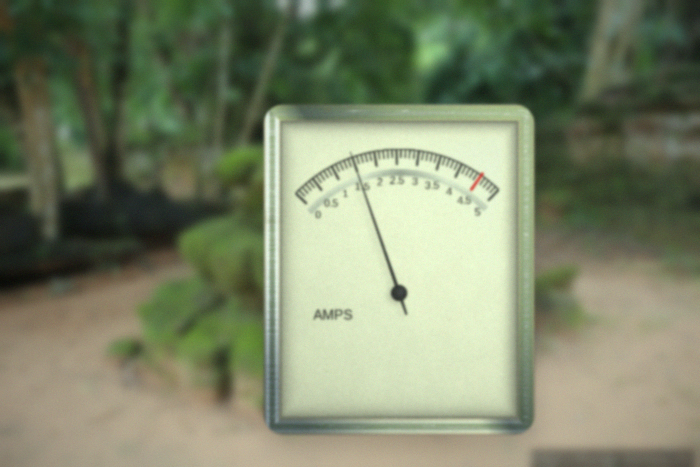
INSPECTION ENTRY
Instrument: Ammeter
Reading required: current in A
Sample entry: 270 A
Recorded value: 1.5 A
